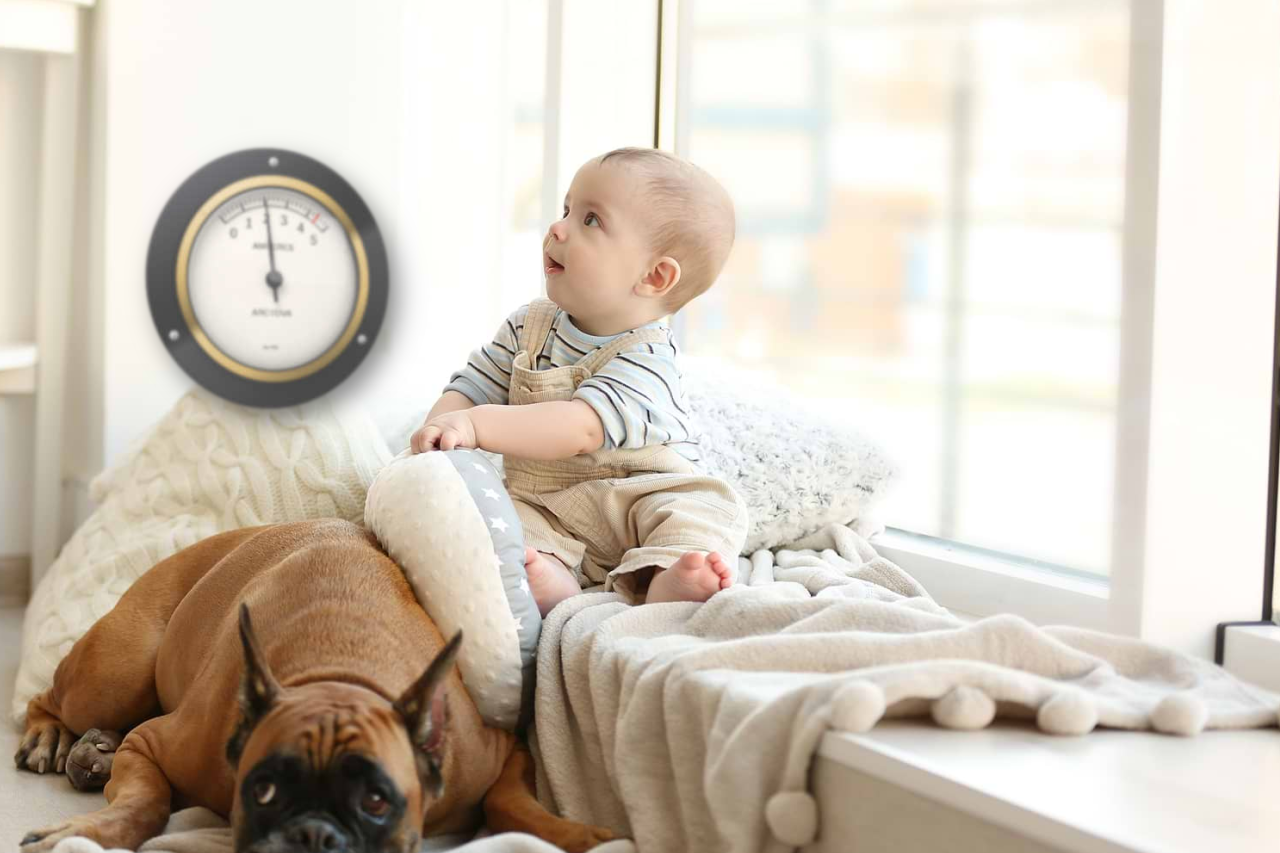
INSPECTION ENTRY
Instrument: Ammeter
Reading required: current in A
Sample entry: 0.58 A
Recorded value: 2 A
